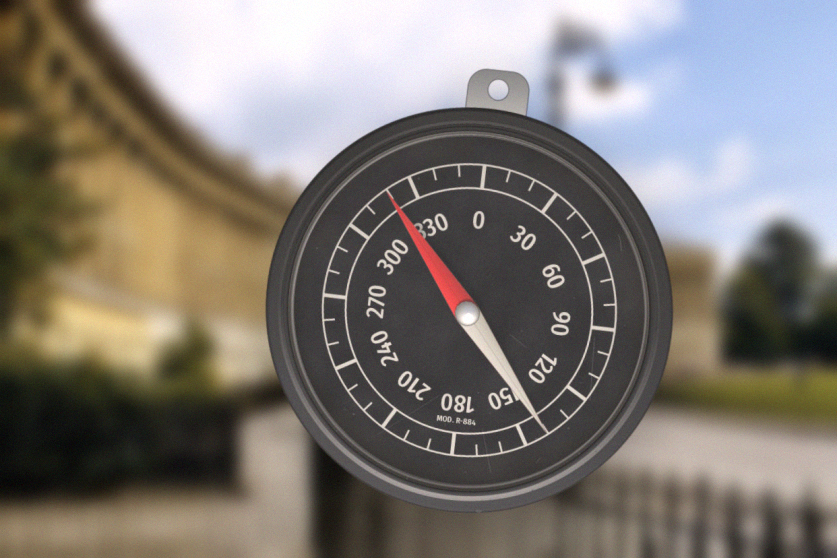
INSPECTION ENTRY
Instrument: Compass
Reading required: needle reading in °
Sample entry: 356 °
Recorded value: 320 °
